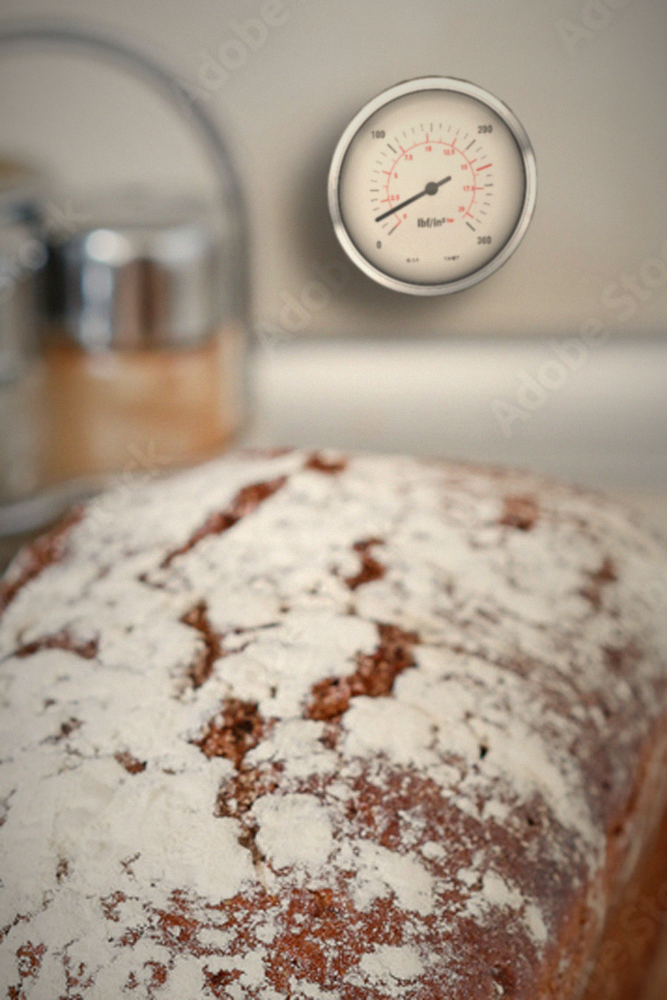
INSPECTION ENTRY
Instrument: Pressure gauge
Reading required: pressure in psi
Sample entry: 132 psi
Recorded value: 20 psi
